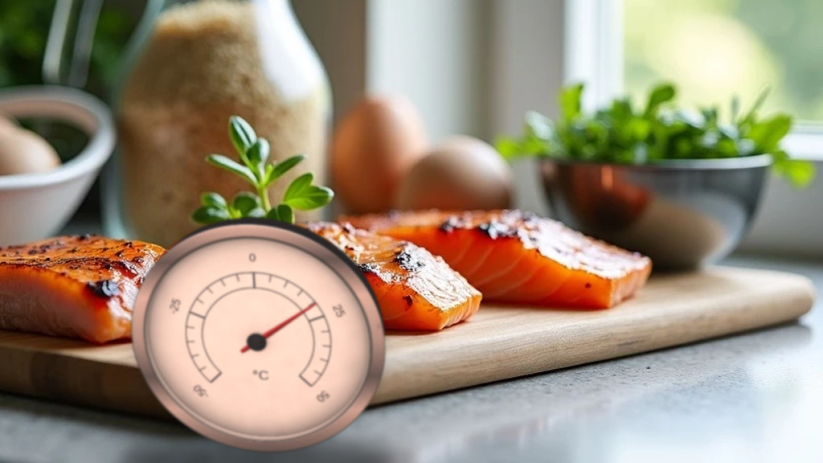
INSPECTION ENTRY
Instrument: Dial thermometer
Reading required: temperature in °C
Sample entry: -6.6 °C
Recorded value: 20 °C
